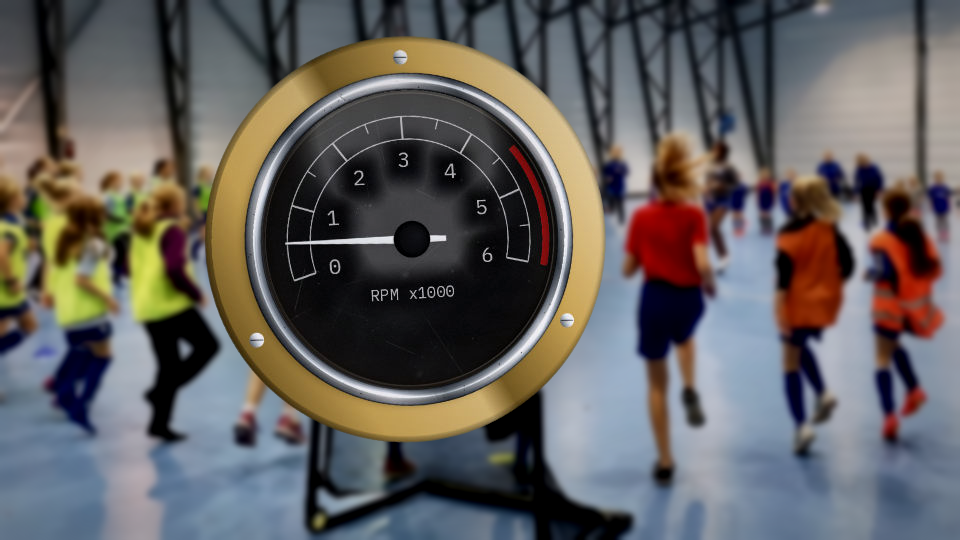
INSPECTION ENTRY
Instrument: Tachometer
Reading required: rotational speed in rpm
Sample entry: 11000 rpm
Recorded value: 500 rpm
